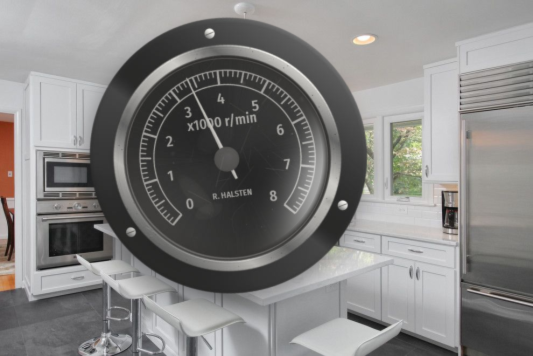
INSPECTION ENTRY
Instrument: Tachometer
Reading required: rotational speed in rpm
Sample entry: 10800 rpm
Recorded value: 3400 rpm
